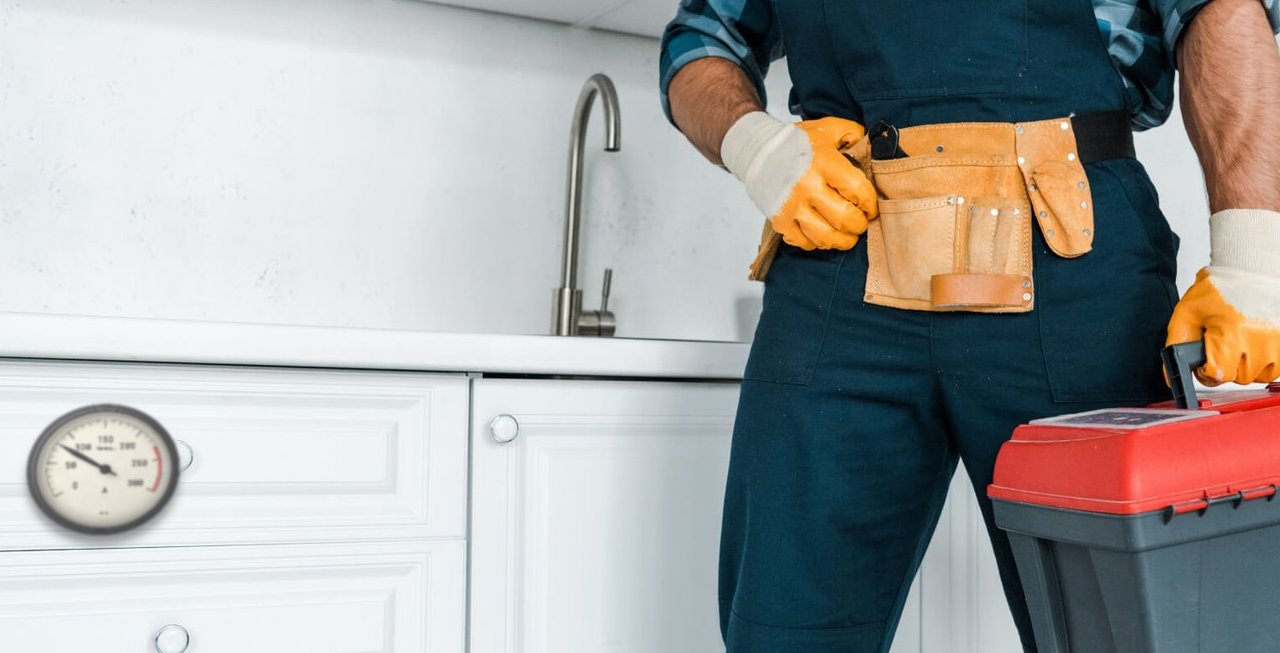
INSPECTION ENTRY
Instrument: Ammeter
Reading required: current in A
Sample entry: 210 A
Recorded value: 80 A
